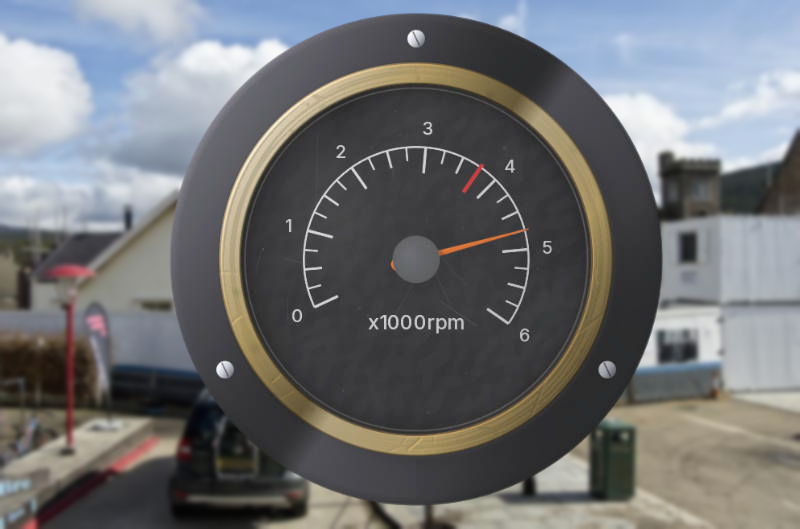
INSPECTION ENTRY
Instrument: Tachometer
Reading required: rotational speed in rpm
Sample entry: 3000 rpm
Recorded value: 4750 rpm
